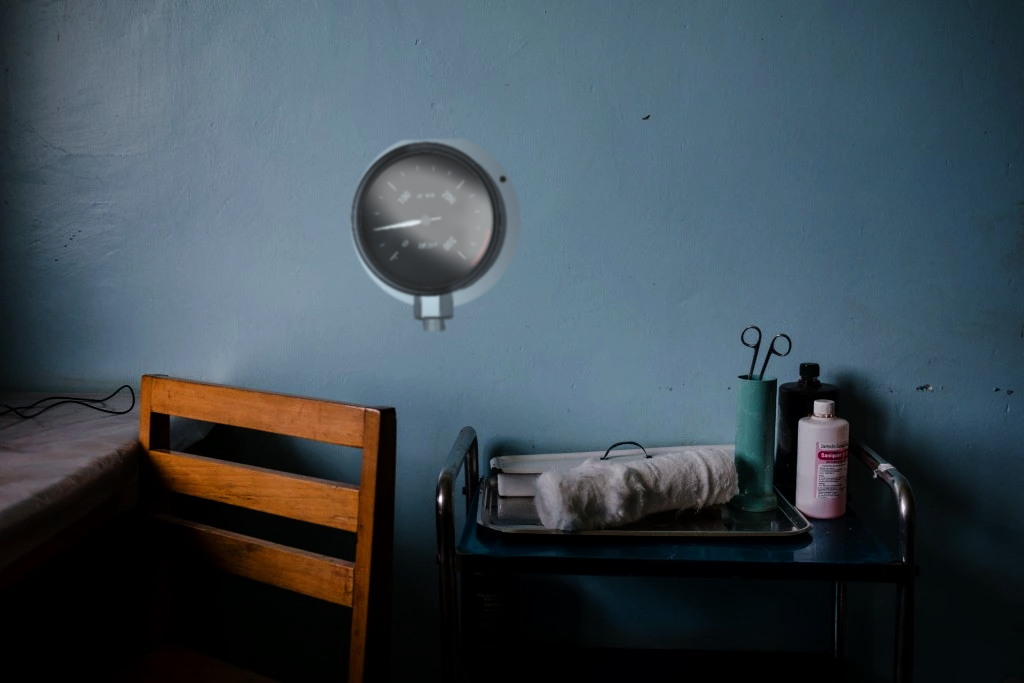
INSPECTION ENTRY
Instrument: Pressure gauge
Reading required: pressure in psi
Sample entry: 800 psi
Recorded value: 40 psi
